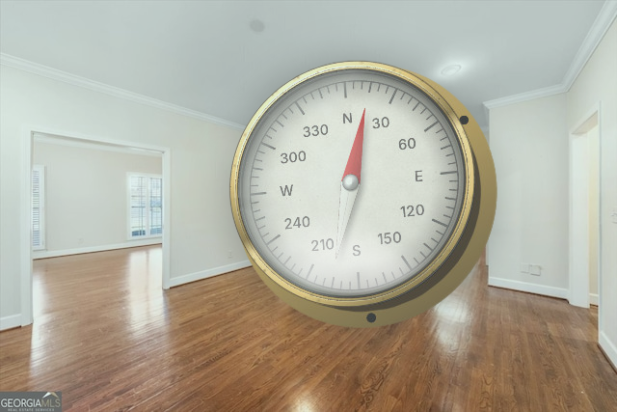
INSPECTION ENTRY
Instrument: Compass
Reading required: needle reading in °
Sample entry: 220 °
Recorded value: 15 °
